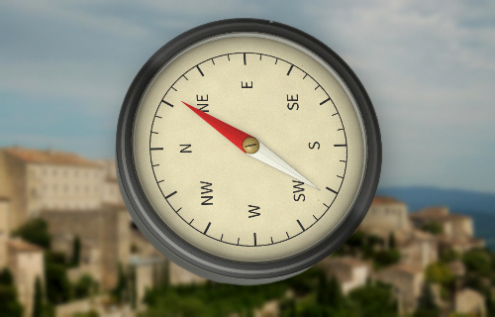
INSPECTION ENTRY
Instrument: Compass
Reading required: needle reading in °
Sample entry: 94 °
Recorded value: 35 °
